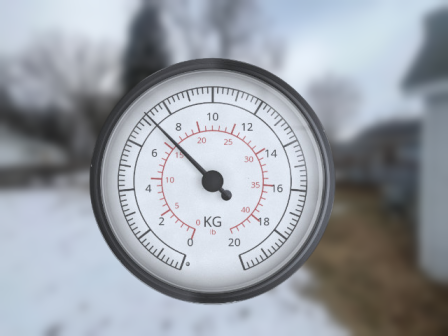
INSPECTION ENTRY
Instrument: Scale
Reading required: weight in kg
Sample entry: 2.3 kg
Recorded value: 7.2 kg
